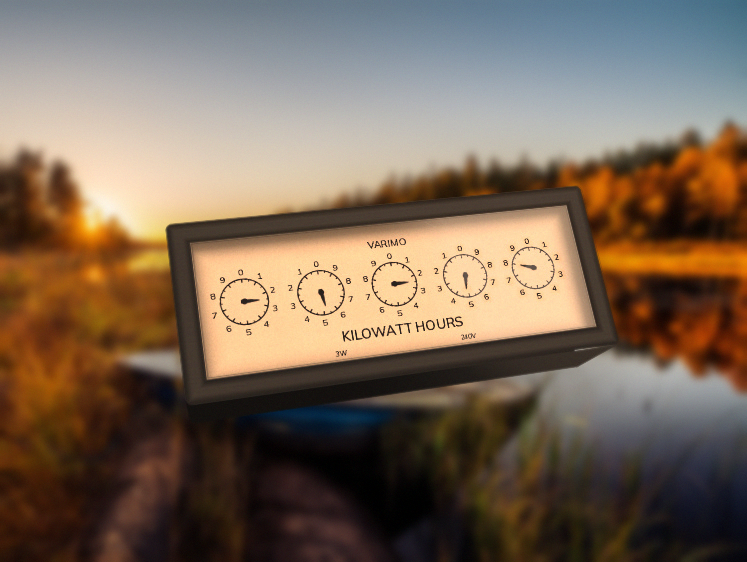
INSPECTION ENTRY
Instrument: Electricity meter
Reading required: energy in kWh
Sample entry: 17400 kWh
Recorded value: 25248 kWh
